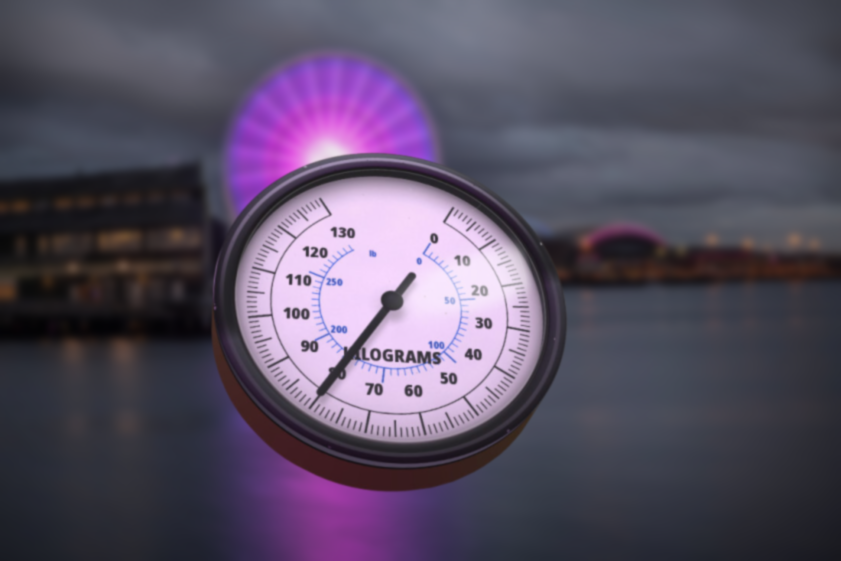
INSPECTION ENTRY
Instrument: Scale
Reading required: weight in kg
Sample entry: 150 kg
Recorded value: 80 kg
